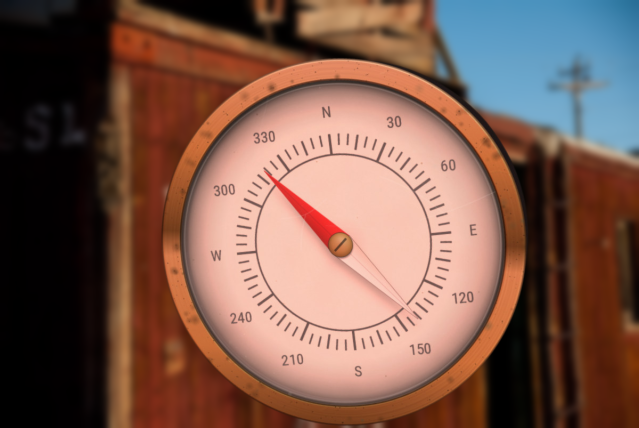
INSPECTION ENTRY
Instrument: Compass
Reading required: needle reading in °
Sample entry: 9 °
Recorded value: 320 °
